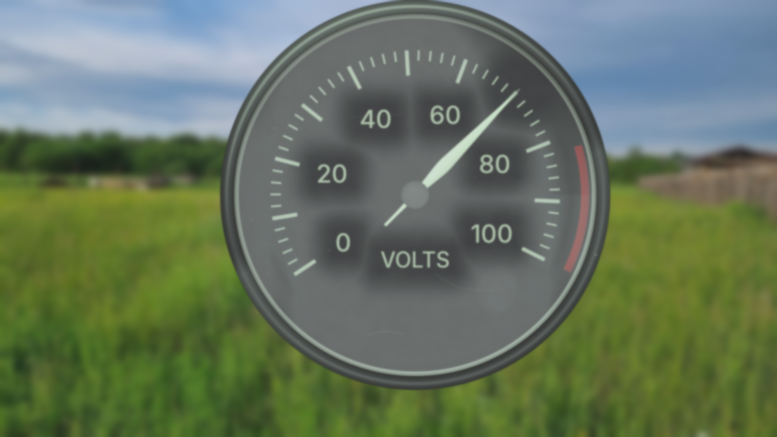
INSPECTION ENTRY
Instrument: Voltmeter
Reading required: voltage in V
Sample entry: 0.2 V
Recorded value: 70 V
